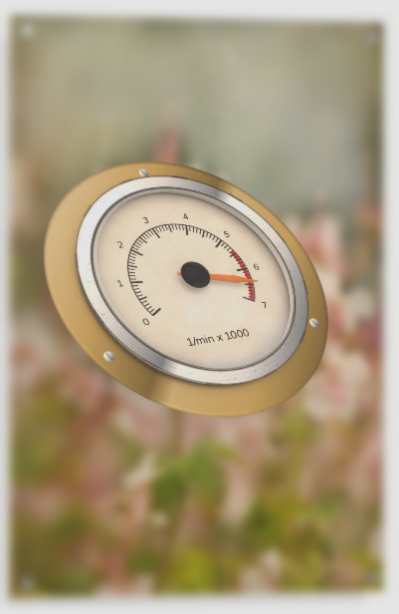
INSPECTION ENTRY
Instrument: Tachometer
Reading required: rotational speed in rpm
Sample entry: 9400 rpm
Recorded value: 6500 rpm
